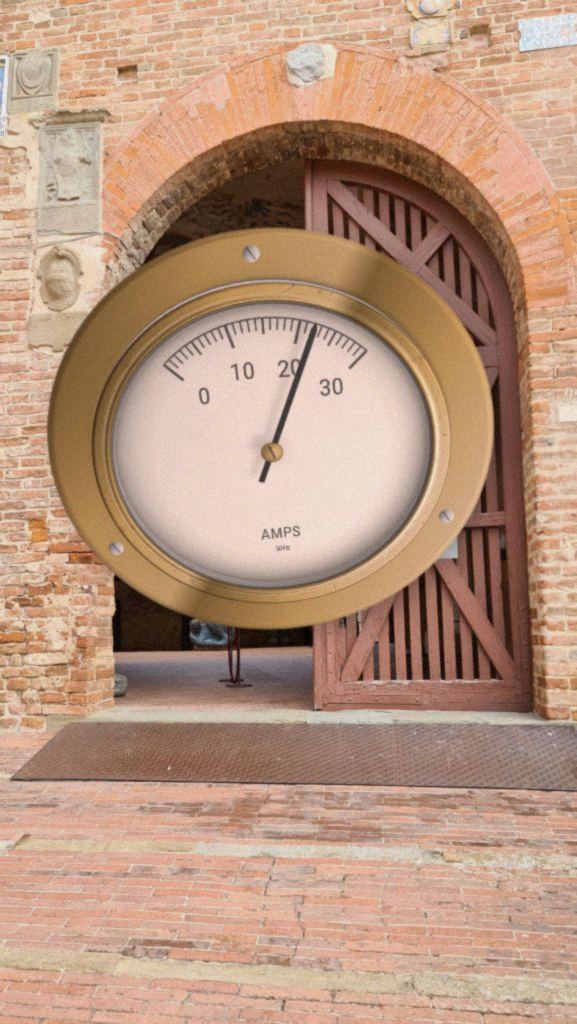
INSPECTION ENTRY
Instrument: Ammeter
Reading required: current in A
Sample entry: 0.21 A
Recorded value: 22 A
